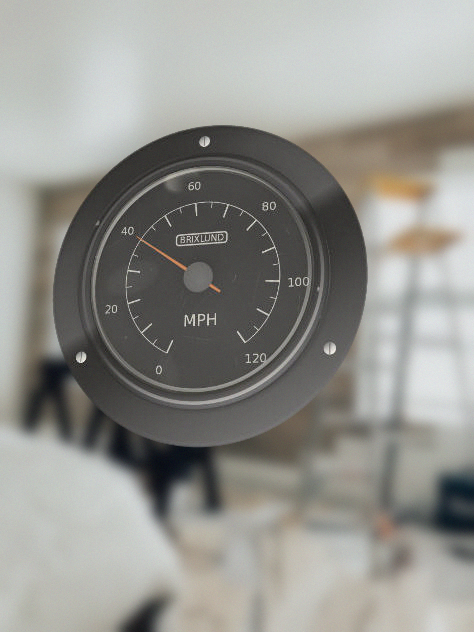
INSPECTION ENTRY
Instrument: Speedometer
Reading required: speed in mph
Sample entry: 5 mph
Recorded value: 40 mph
